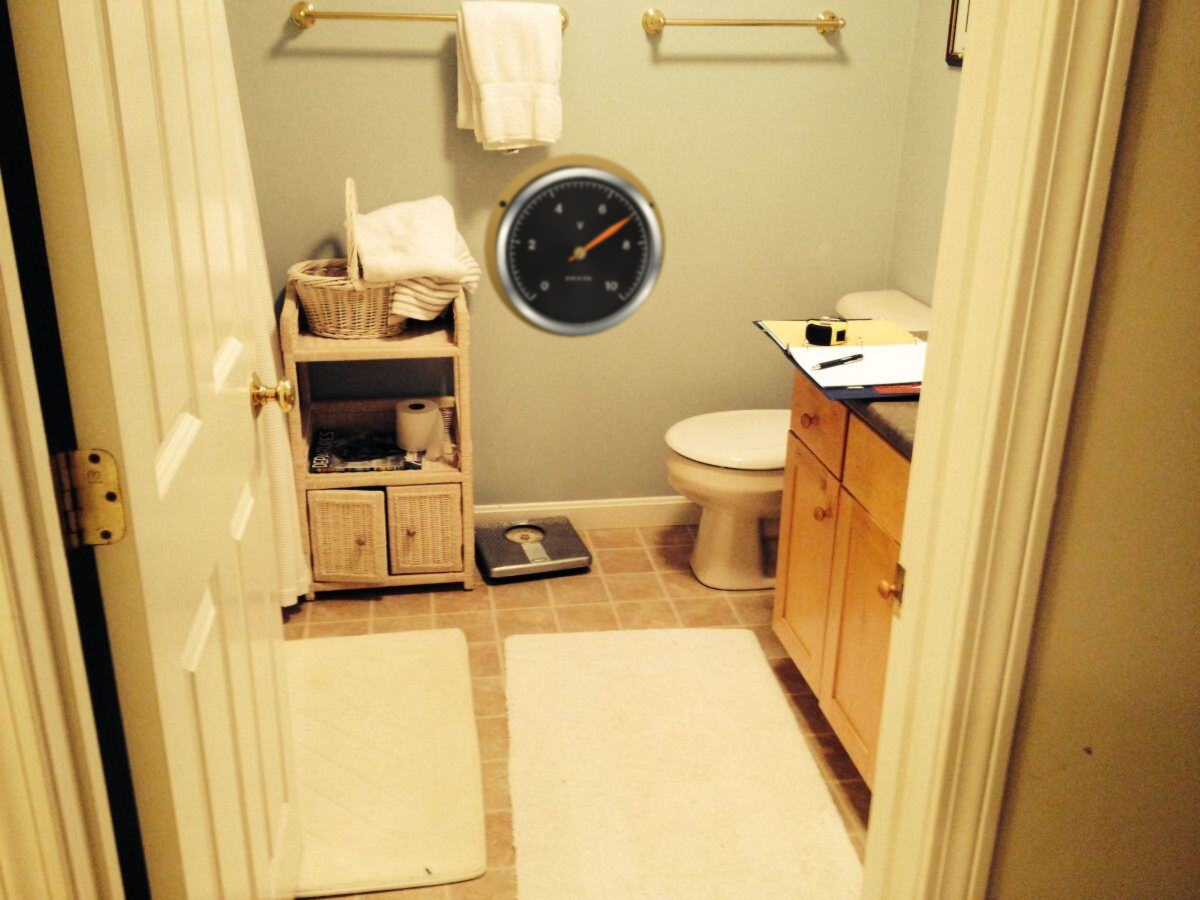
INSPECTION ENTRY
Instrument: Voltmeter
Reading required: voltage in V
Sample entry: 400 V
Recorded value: 7 V
